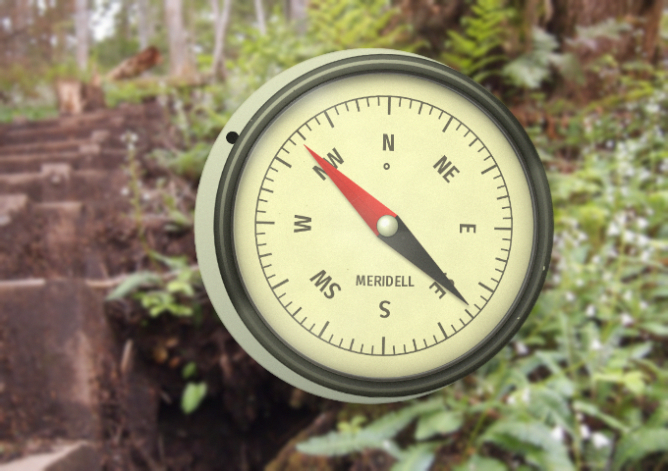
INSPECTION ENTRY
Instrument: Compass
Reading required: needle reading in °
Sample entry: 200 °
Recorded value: 312.5 °
